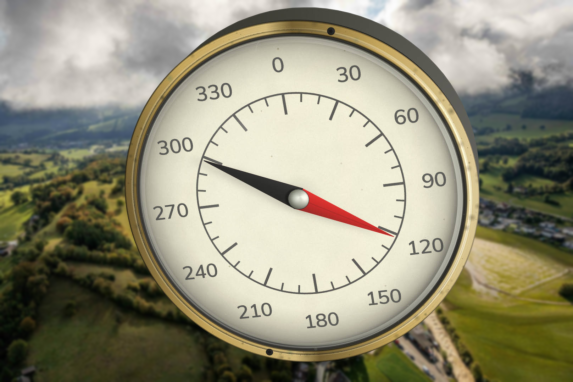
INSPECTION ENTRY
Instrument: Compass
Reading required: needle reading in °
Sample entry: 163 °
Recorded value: 120 °
